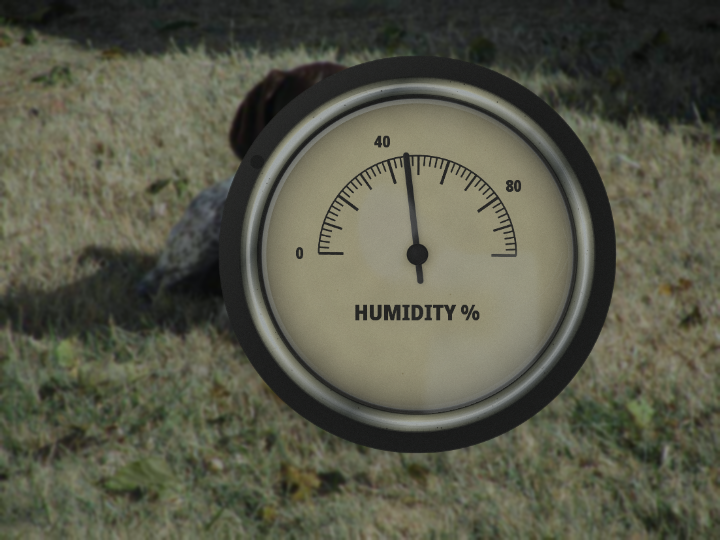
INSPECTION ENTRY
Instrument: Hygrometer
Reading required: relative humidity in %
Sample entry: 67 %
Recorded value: 46 %
